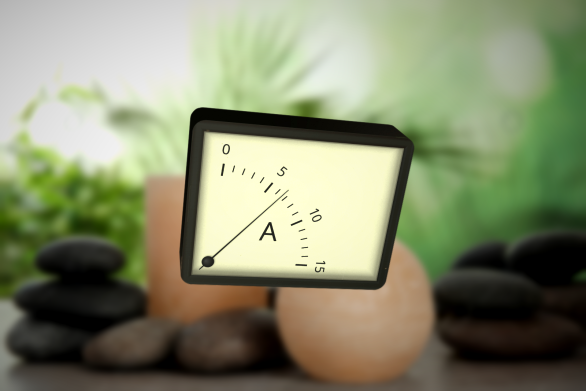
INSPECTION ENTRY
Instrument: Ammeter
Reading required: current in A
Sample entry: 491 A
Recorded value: 6.5 A
